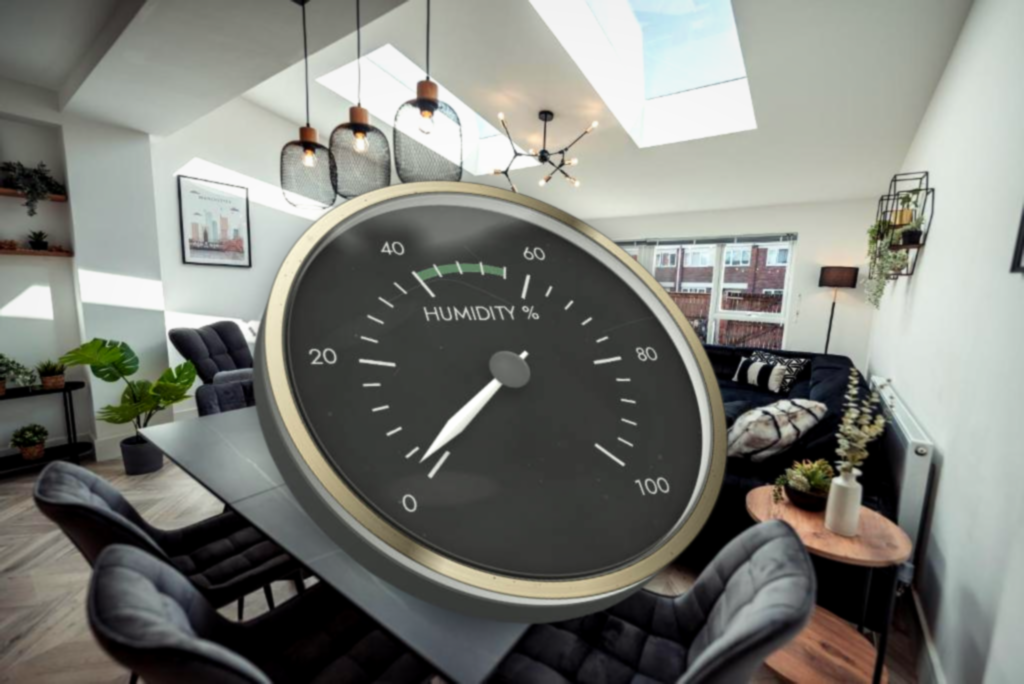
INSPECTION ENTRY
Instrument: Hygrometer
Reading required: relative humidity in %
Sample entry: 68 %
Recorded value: 2 %
